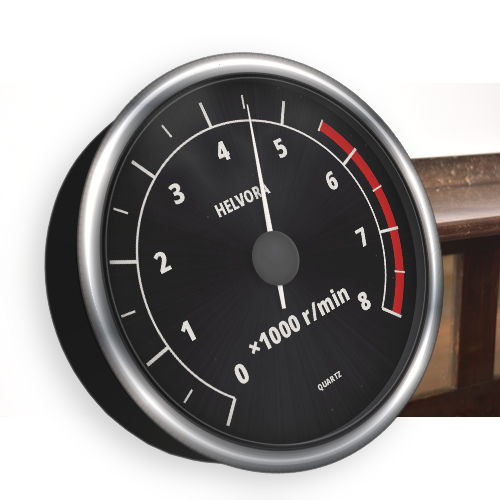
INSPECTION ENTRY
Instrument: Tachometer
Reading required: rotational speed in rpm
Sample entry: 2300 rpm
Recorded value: 4500 rpm
